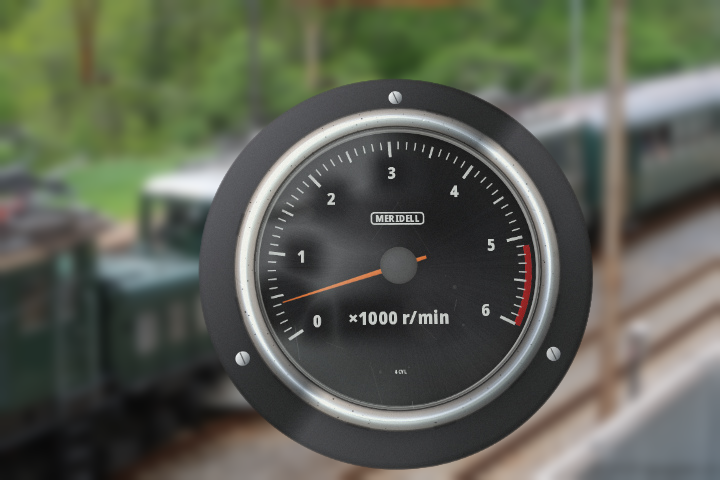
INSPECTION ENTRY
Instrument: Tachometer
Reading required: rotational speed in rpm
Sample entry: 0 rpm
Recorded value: 400 rpm
